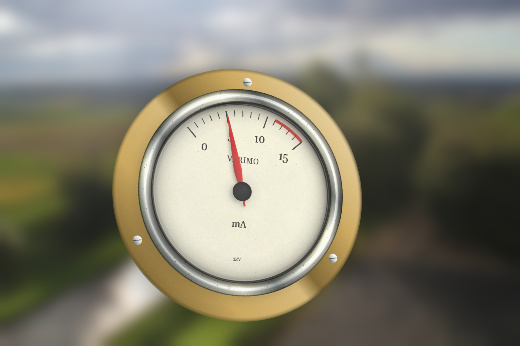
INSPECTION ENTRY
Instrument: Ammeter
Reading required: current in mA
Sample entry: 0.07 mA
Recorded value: 5 mA
